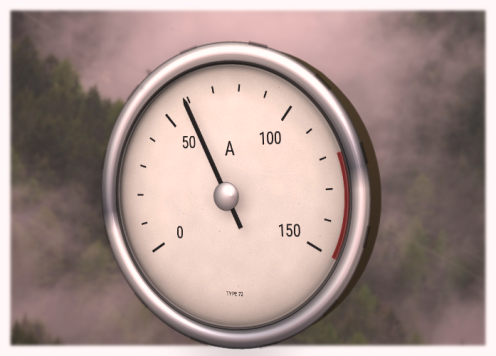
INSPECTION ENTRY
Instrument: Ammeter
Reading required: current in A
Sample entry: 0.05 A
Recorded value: 60 A
